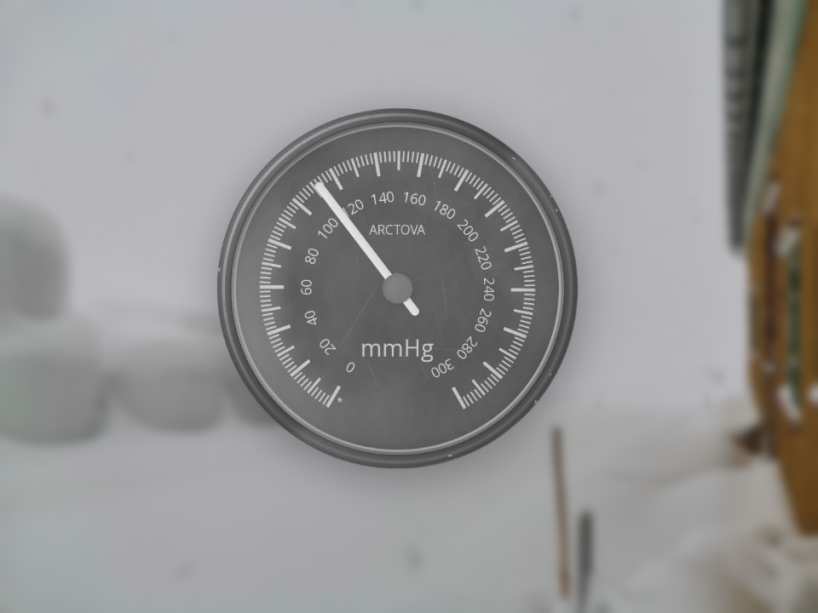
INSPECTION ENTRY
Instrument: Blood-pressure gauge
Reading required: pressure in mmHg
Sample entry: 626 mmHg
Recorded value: 112 mmHg
